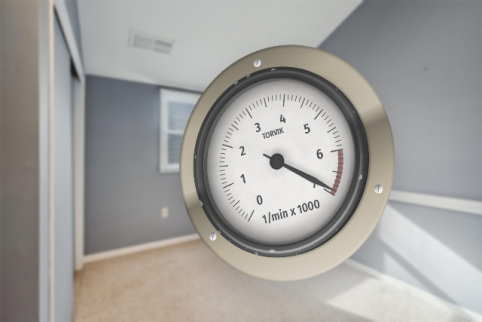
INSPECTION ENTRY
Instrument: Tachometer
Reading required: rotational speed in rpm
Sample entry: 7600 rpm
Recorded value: 6900 rpm
